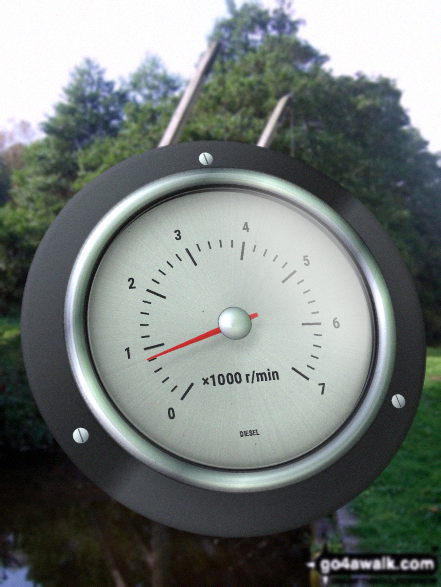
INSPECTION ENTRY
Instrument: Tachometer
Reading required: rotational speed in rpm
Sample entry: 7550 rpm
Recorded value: 800 rpm
